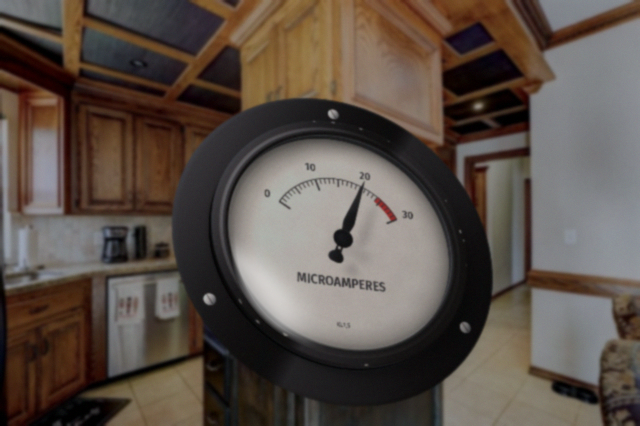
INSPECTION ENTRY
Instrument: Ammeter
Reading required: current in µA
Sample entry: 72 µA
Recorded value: 20 µA
